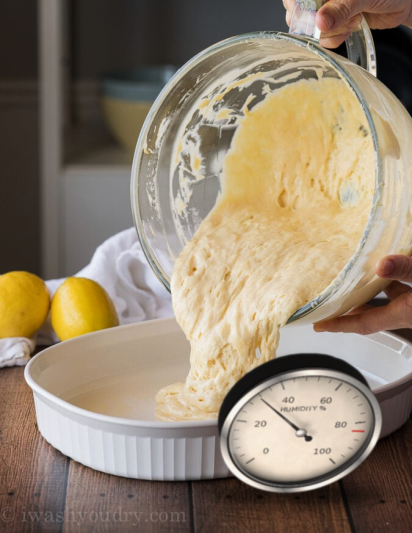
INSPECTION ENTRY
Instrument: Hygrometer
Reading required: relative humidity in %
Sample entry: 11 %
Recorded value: 32 %
